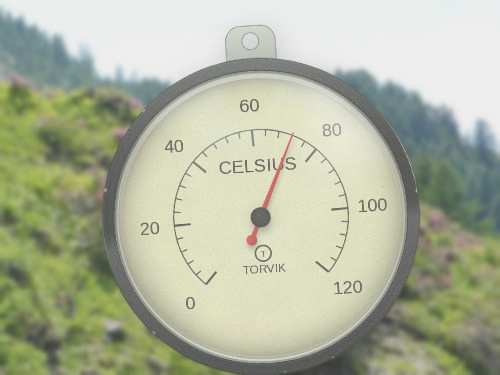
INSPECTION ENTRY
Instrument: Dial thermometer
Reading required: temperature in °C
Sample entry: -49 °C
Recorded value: 72 °C
